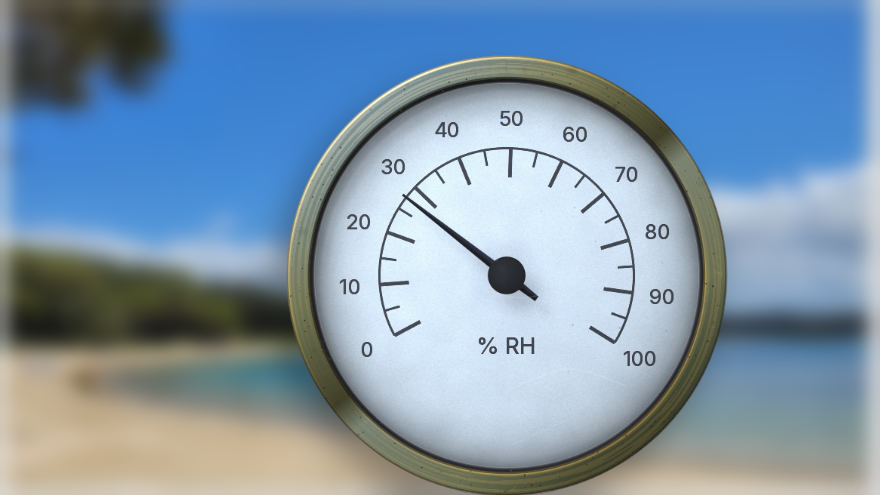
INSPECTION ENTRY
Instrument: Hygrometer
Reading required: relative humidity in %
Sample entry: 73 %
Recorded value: 27.5 %
